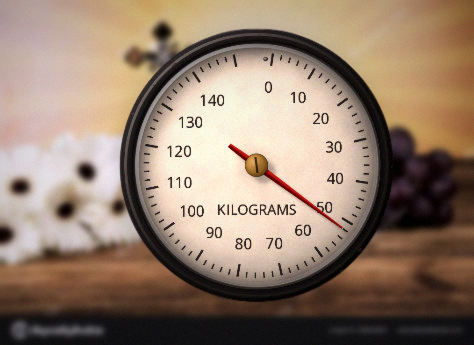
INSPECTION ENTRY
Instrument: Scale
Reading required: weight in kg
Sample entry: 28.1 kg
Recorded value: 52 kg
